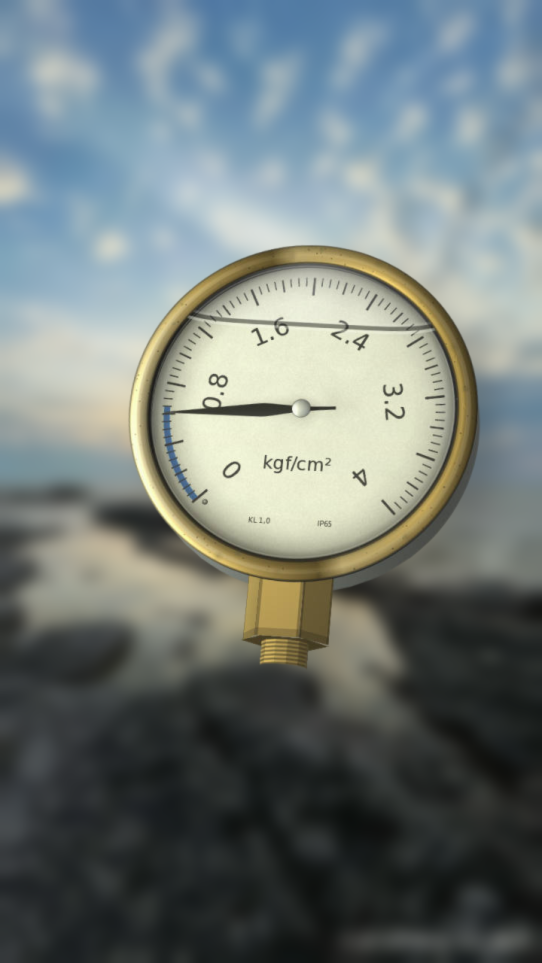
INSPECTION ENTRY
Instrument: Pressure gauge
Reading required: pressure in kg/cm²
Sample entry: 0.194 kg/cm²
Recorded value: 0.6 kg/cm²
